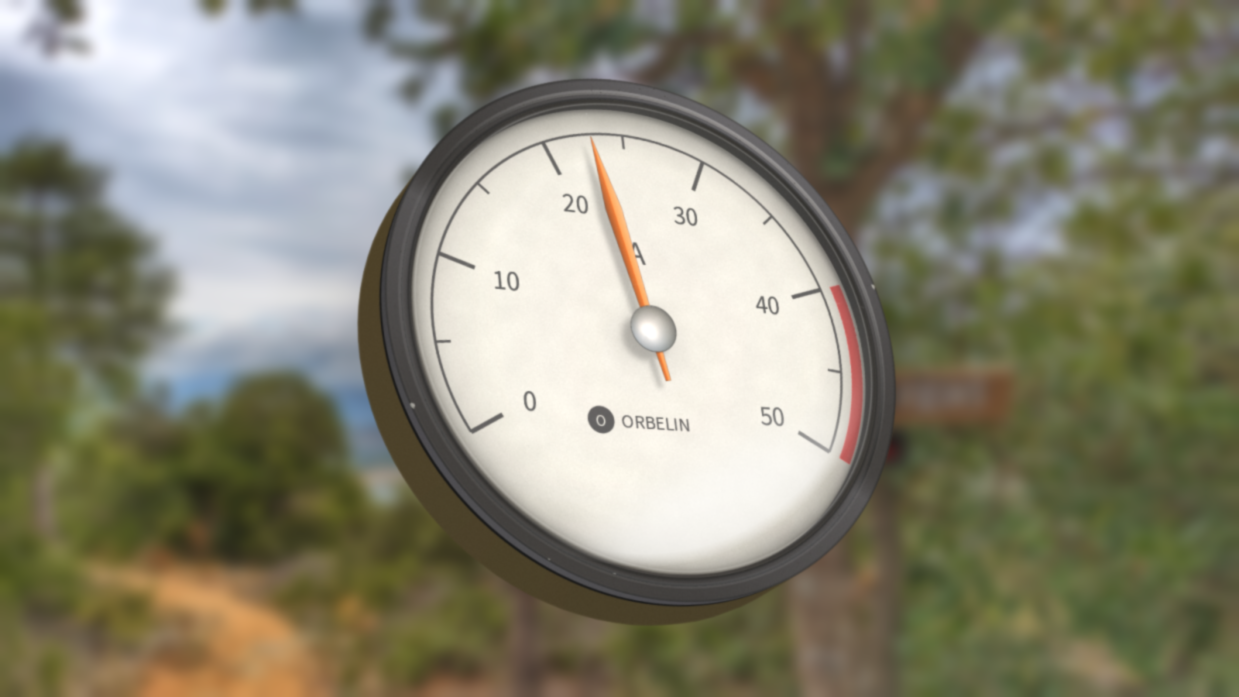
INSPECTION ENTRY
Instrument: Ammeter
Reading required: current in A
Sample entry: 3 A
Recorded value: 22.5 A
